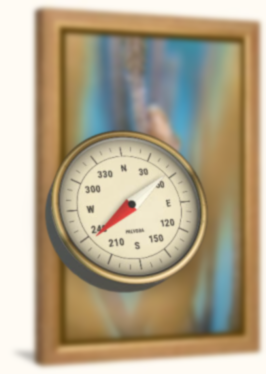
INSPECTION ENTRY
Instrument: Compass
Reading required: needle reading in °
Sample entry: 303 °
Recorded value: 235 °
